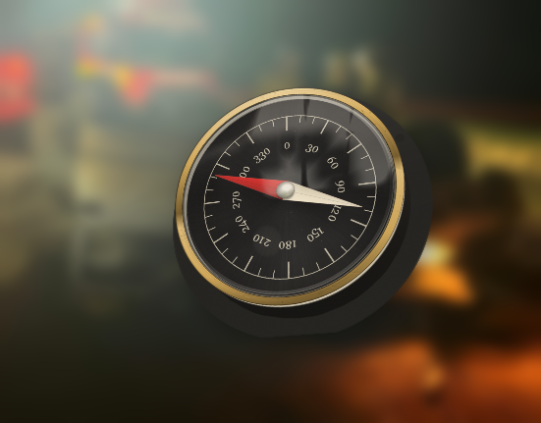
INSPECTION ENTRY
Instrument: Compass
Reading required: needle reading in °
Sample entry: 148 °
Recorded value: 290 °
